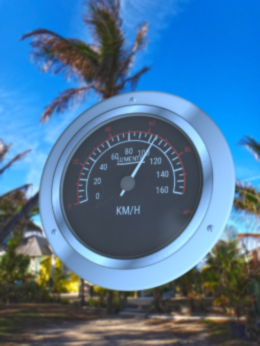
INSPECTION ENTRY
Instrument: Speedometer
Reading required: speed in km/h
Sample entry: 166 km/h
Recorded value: 105 km/h
